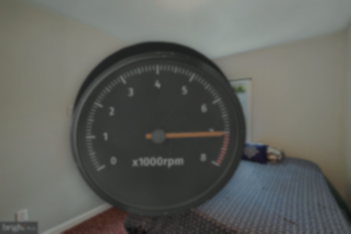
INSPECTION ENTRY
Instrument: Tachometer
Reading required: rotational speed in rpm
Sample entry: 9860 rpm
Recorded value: 7000 rpm
